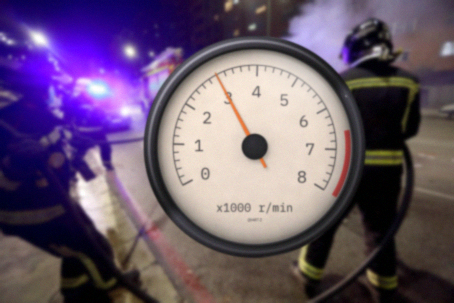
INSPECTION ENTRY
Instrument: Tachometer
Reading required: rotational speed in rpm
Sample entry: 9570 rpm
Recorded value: 3000 rpm
